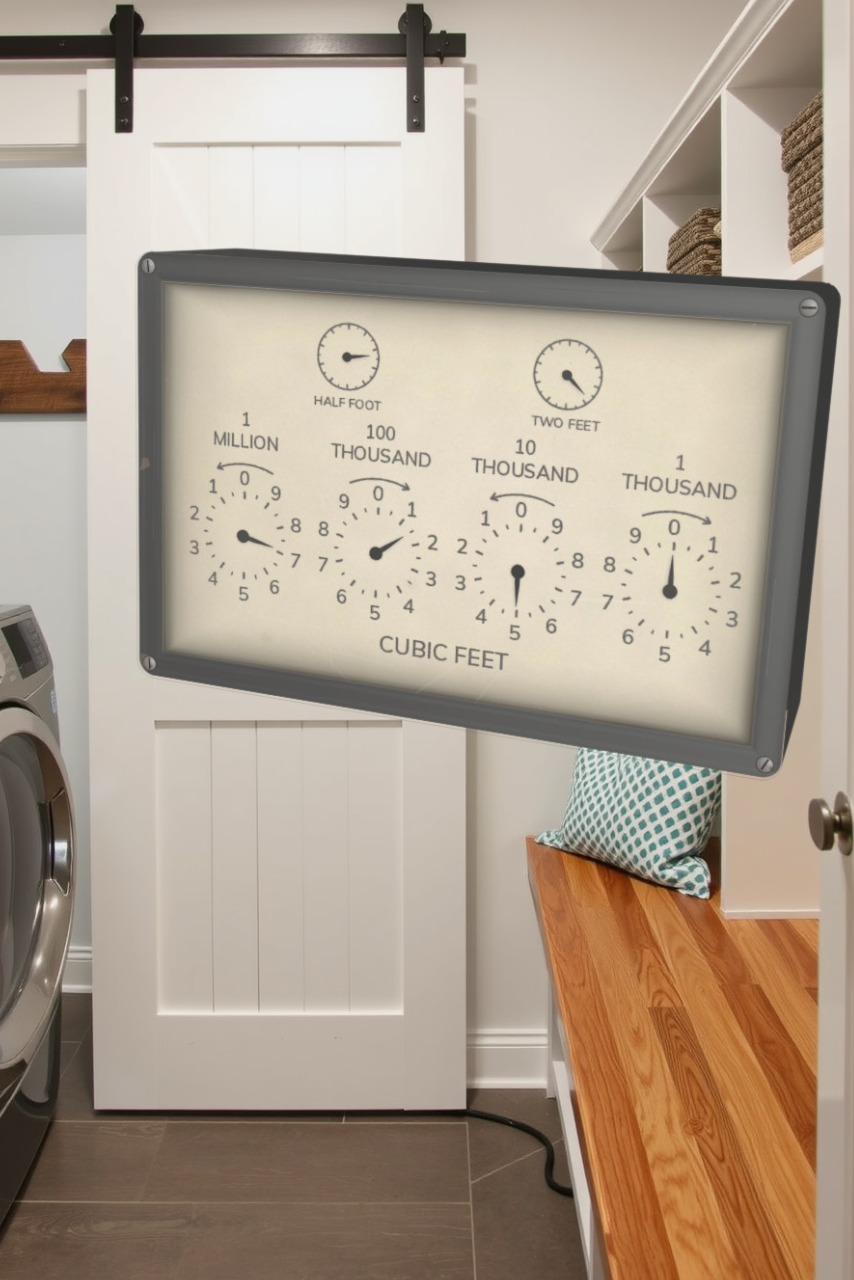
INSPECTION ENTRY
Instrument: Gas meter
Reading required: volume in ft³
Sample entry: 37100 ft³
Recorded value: 715000 ft³
